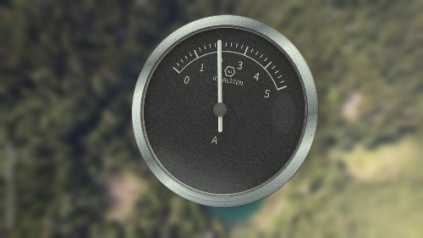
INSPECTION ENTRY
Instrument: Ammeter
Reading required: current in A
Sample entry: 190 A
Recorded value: 2 A
